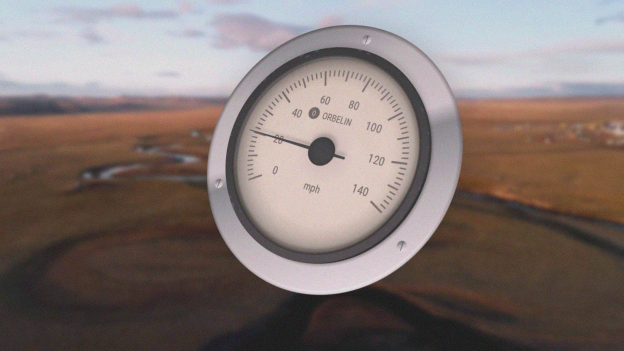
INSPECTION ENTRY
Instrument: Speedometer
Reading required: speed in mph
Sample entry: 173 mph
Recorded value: 20 mph
